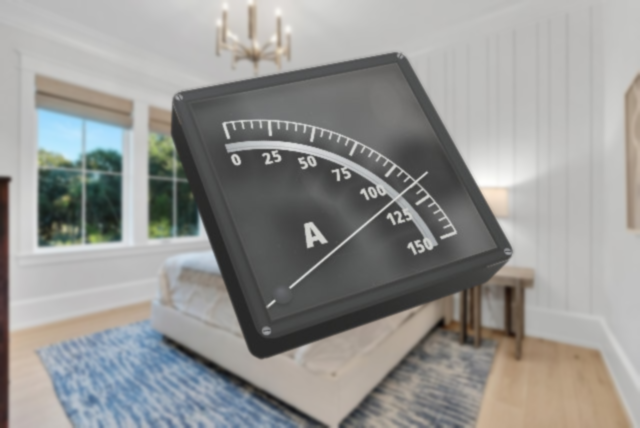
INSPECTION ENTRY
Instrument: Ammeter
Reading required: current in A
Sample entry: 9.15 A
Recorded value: 115 A
